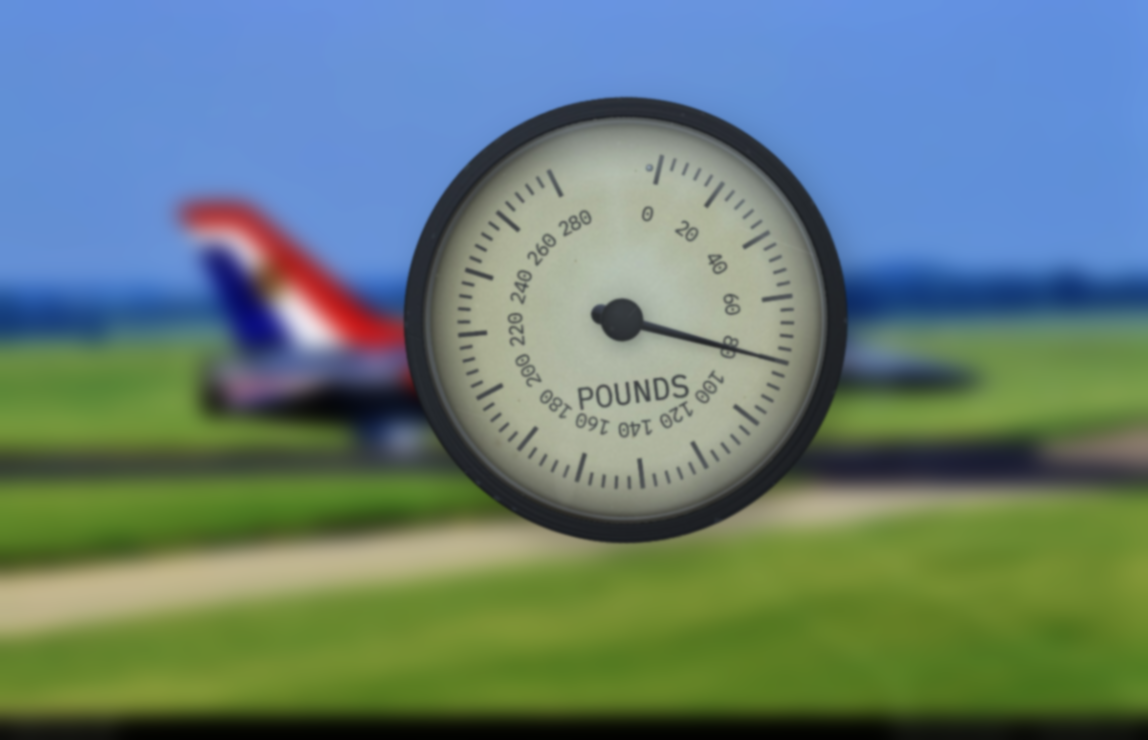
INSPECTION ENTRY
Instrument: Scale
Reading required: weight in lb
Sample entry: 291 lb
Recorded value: 80 lb
